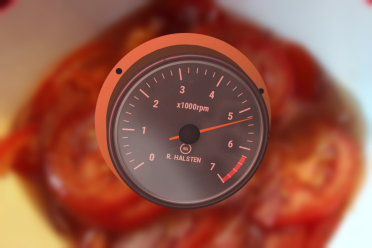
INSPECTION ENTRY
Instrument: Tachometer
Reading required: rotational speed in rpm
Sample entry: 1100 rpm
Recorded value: 5200 rpm
